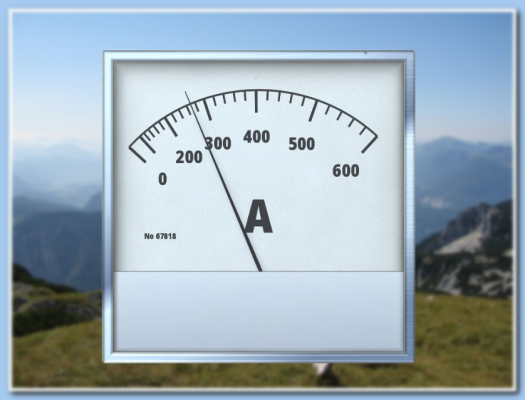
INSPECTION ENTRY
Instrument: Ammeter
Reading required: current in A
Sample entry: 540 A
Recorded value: 270 A
